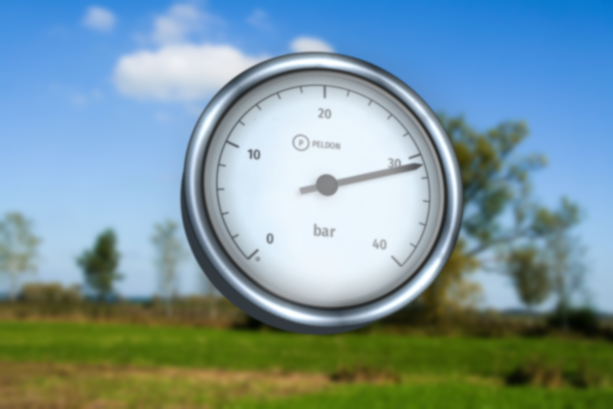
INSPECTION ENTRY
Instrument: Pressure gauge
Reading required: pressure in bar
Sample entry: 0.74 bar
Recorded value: 31 bar
